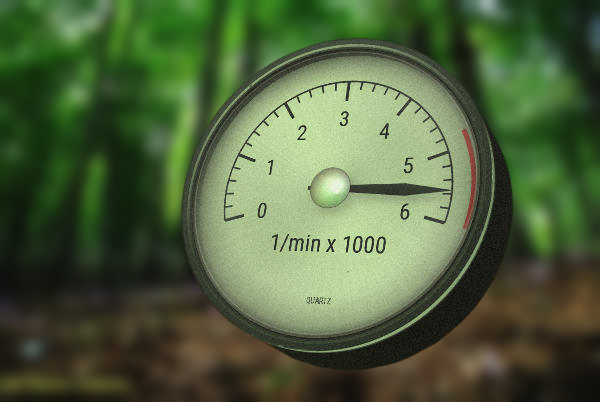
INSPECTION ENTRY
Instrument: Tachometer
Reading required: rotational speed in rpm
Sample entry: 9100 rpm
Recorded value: 5600 rpm
